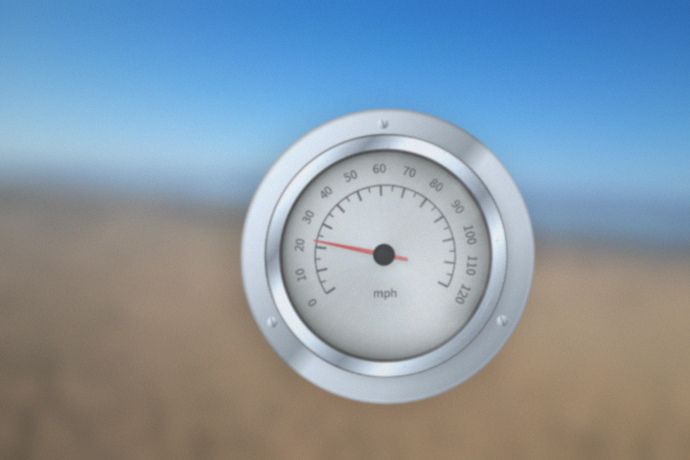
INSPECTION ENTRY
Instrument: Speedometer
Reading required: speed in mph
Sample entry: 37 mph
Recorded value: 22.5 mph
